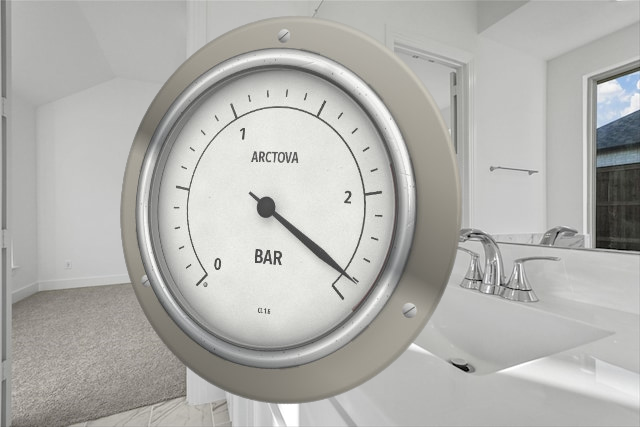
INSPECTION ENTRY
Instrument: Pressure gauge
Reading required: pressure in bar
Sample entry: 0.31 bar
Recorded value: 2.4 bar
